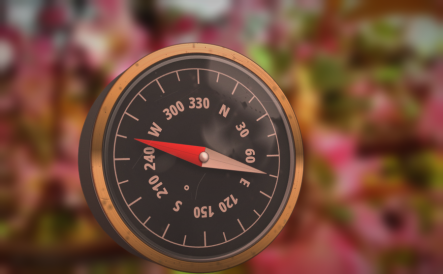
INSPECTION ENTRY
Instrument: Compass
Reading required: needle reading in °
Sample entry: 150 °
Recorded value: 255 °
